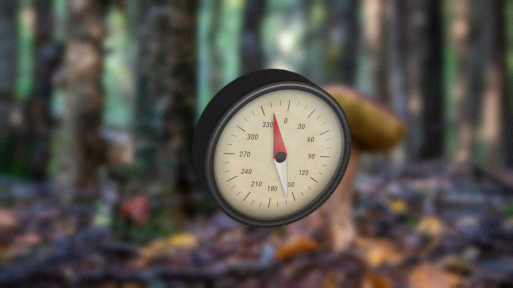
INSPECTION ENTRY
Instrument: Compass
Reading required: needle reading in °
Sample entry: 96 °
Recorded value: 340 °
